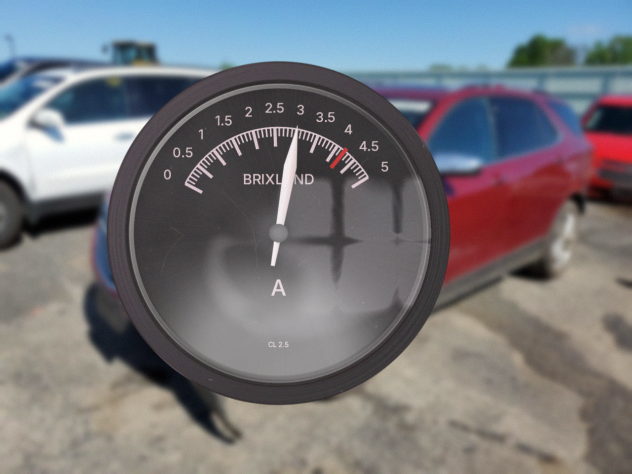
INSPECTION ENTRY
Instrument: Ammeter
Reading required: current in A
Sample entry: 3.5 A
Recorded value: 3 A
